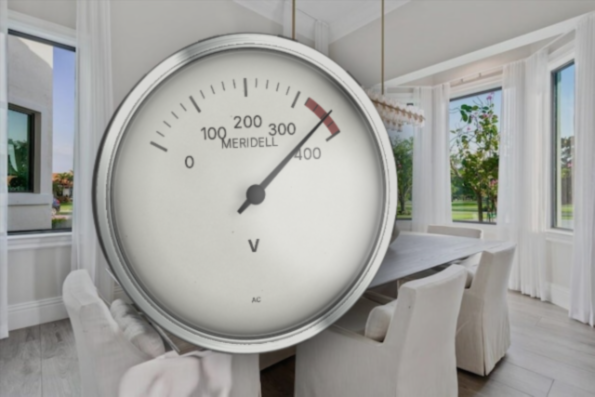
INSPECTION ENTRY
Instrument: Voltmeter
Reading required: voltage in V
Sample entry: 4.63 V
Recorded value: 360 V
